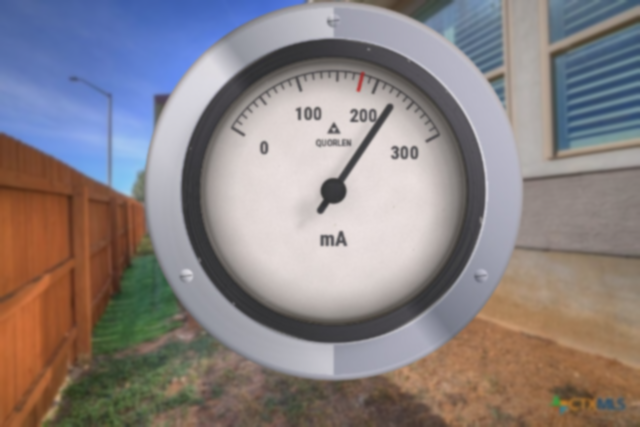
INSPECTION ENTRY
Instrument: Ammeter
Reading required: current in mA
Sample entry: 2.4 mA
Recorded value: 230 mA
